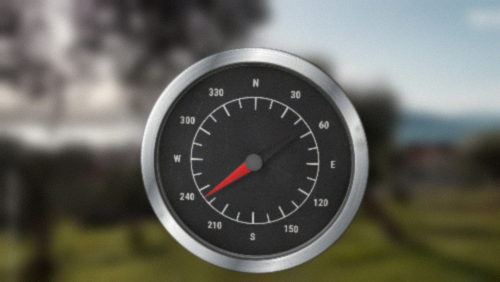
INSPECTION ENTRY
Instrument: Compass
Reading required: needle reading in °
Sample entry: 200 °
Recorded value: 232.5 °
